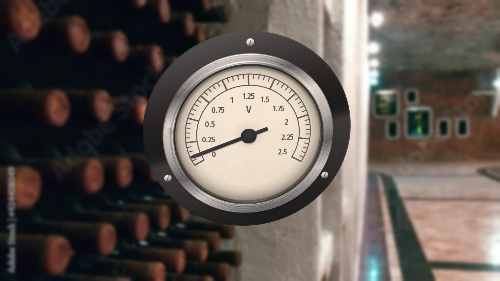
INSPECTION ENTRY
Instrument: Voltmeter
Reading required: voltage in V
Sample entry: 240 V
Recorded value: 0.1 V
